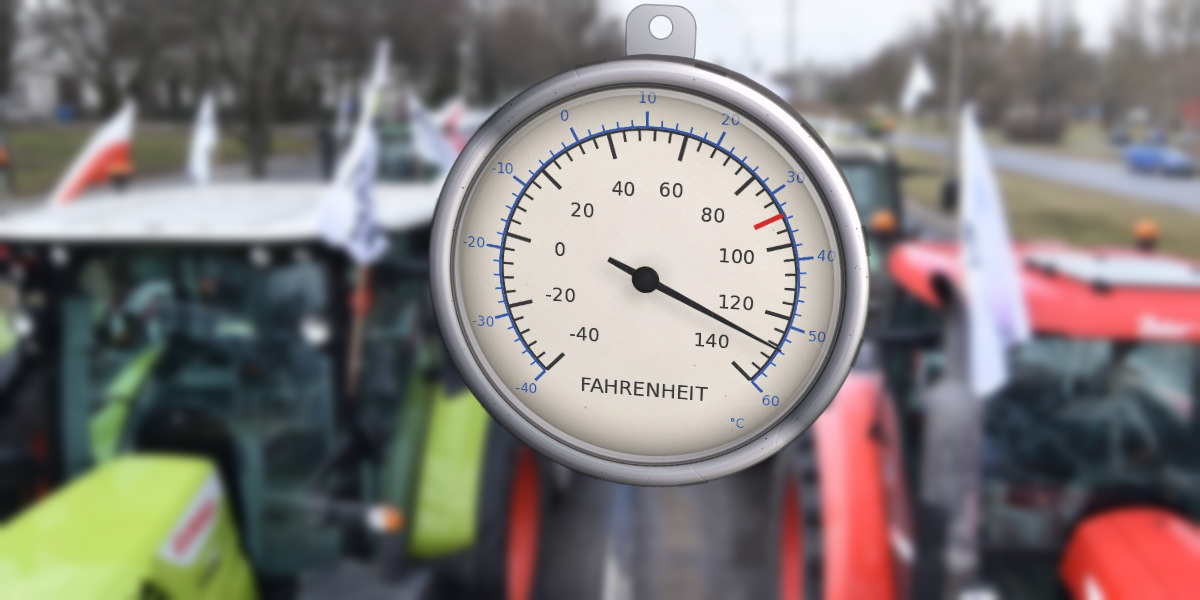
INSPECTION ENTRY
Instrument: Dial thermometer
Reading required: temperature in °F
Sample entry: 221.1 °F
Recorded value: 128 °F
